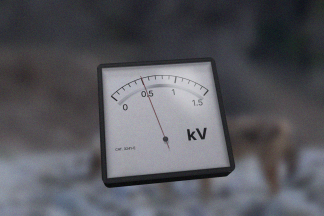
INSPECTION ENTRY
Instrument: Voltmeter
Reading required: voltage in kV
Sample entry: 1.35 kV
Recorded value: 0.5 kV
